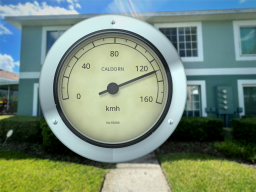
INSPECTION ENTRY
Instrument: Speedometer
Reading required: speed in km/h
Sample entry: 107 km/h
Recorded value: 130 km/h
